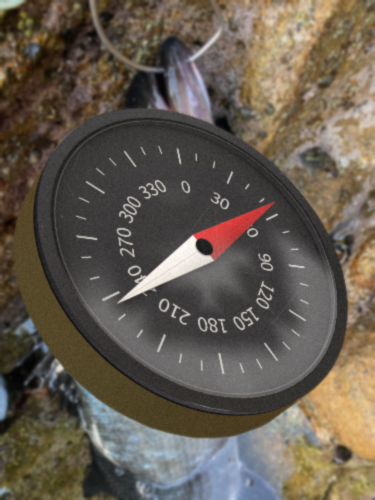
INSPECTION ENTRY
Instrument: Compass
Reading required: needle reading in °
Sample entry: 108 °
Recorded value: 55 °
